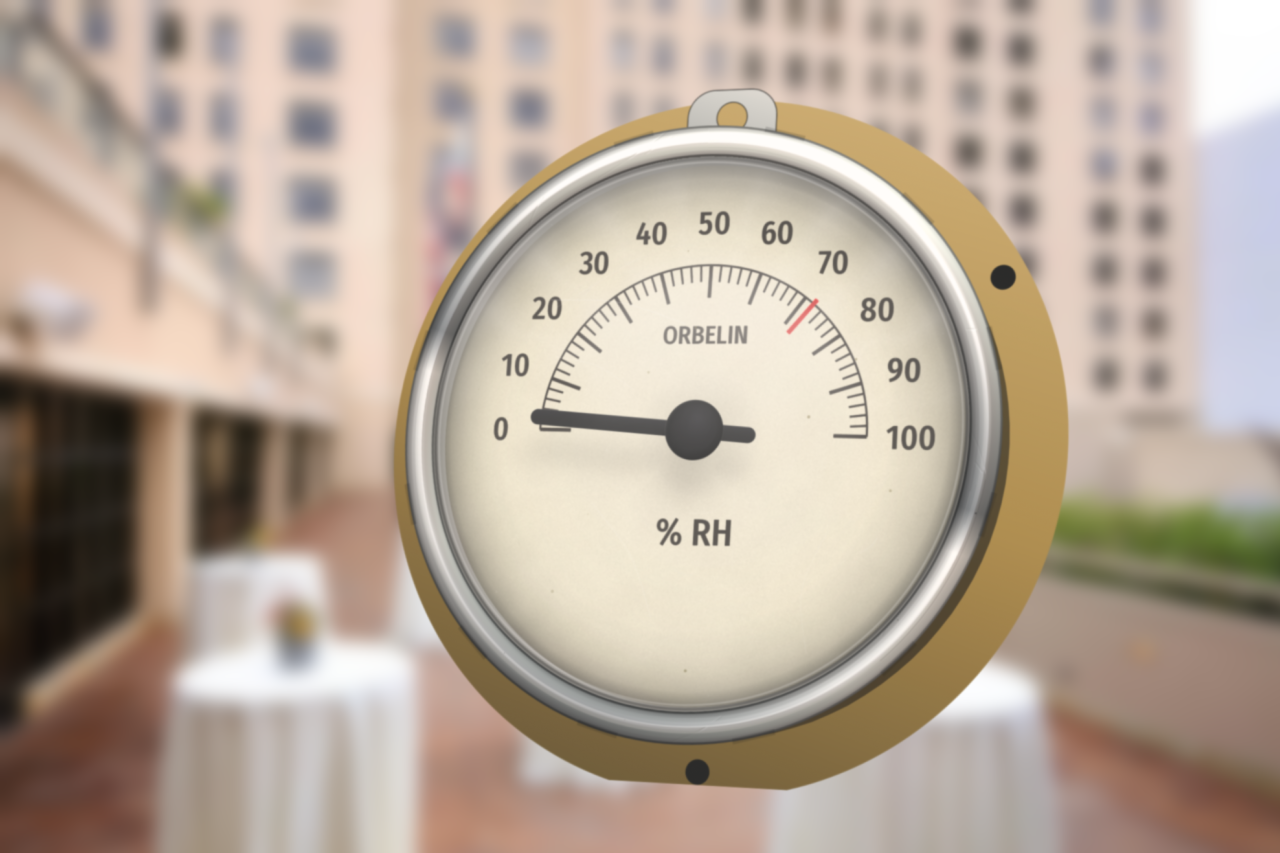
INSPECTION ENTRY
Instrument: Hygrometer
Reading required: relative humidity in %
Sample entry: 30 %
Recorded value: 2 %
